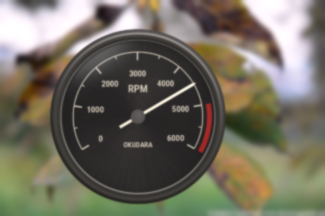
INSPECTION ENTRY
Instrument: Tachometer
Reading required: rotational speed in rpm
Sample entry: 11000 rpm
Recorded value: 4500 rpm
